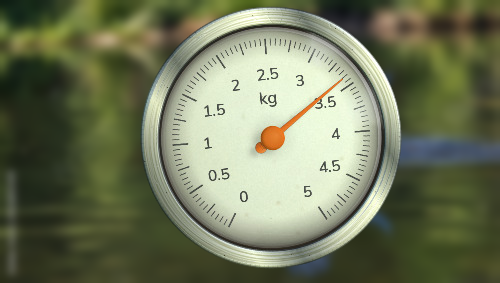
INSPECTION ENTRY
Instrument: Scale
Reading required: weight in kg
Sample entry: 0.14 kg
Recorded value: 3.4 kg
